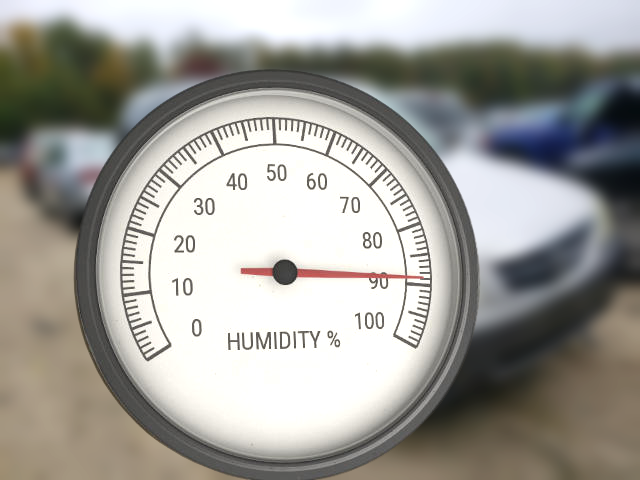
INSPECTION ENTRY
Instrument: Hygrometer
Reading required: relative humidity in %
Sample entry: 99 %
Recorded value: 89 %
